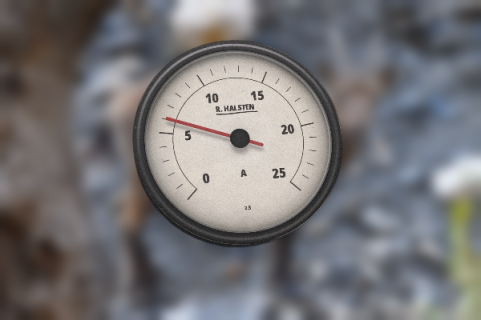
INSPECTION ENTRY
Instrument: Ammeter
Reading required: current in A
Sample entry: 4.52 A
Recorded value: 6 A
